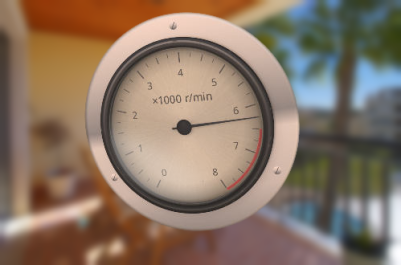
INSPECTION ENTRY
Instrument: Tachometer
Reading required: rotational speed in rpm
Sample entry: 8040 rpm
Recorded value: 6250 rpm
